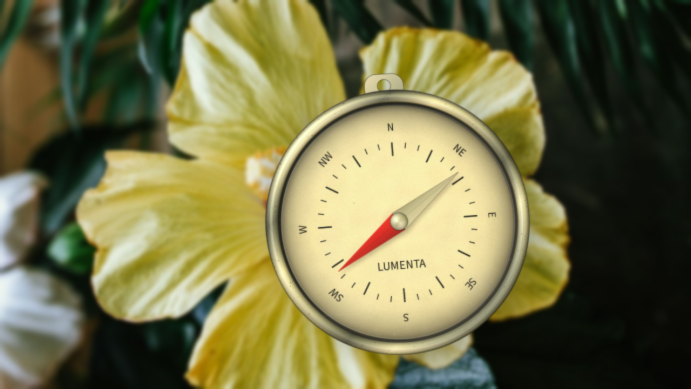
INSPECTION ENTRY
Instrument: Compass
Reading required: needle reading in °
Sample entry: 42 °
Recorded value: 235 °
